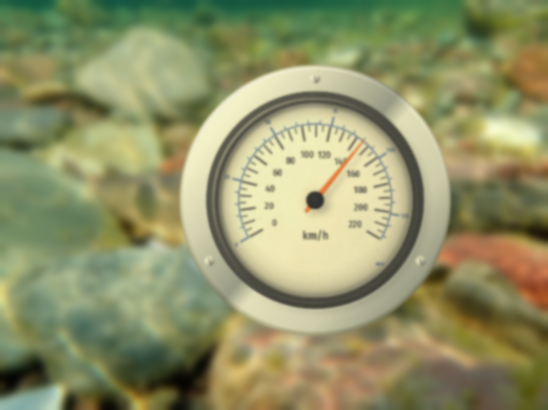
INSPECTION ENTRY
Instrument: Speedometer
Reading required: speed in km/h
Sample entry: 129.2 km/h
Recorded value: 145 km/h
